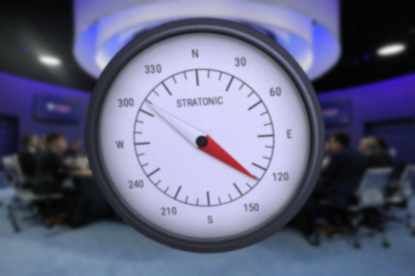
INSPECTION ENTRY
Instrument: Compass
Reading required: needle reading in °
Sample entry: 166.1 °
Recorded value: 130 °
